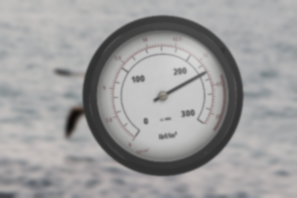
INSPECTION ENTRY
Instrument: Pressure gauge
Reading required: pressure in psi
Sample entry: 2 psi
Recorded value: 230 psi
